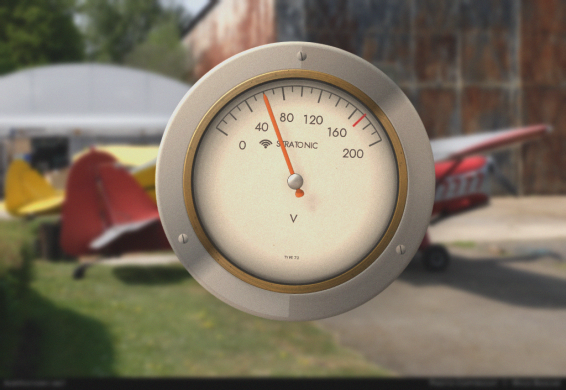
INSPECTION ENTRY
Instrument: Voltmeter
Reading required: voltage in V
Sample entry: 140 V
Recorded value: 60 V
